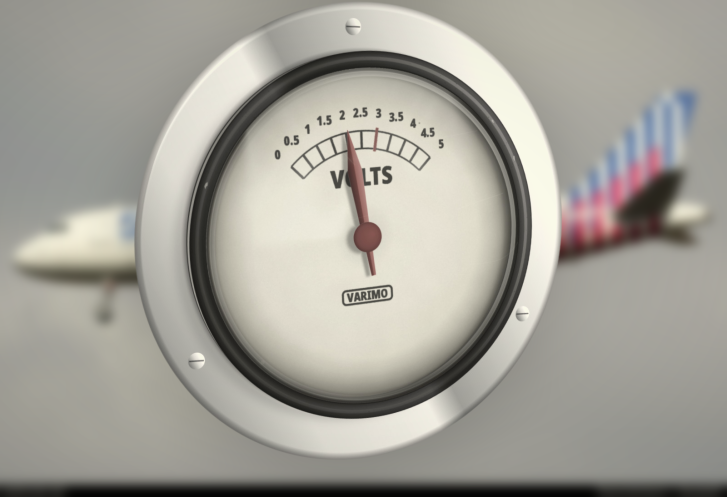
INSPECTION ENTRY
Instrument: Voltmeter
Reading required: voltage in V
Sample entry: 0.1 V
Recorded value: 2 V
